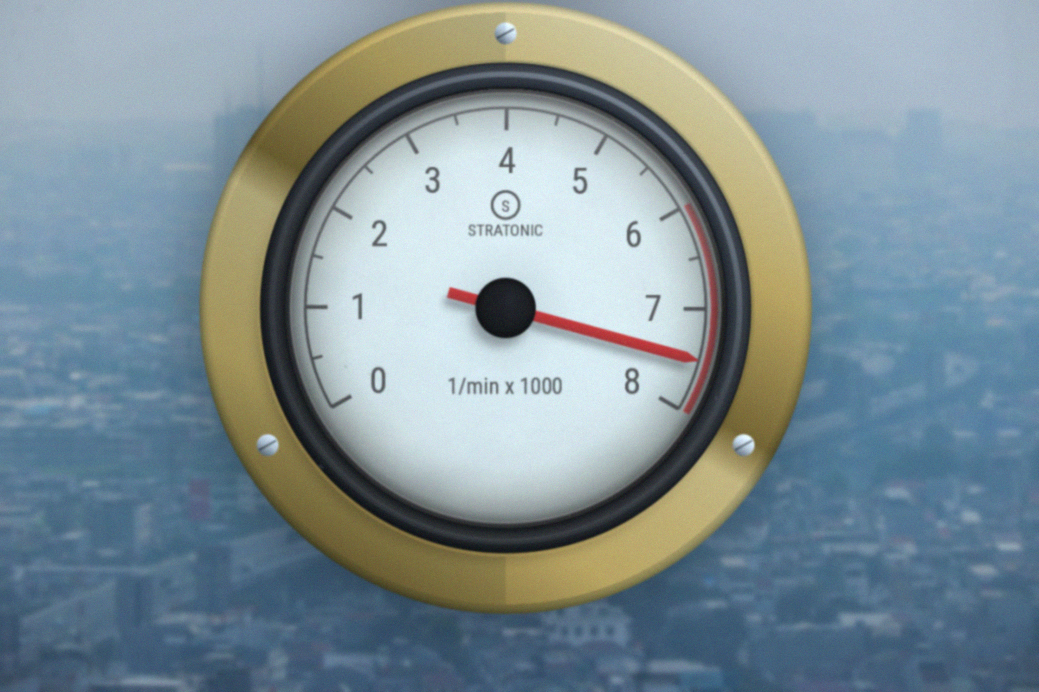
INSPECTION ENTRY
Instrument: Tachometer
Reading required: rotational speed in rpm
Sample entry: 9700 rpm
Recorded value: 7500 rpm
